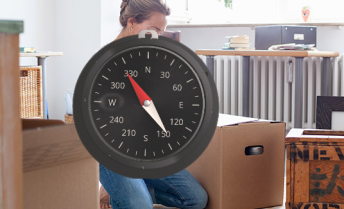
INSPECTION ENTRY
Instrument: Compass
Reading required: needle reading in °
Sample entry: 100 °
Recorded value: 325 °
